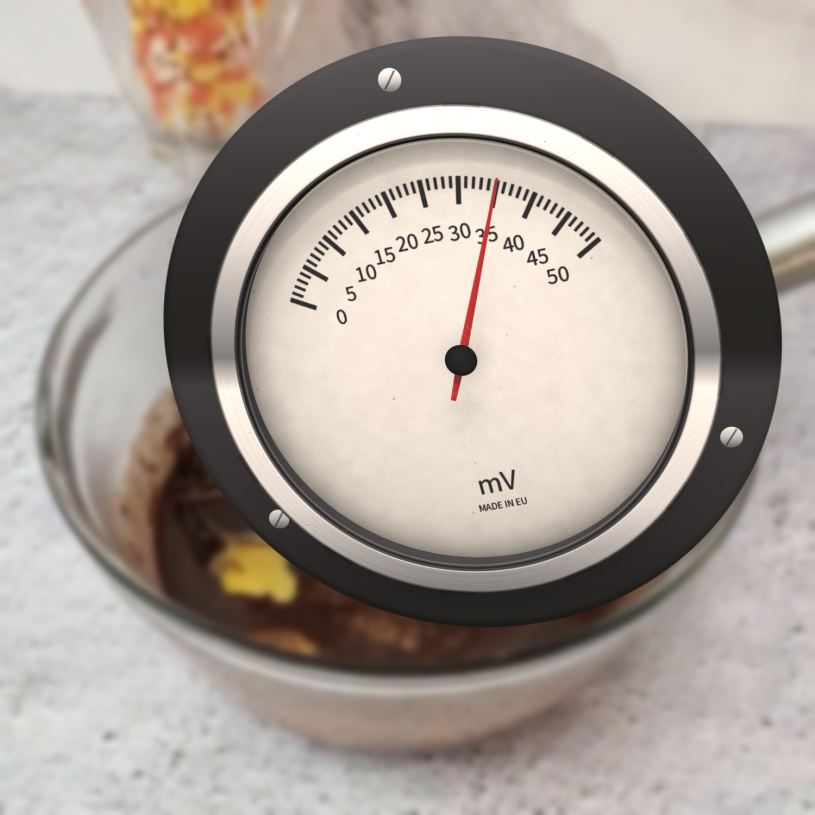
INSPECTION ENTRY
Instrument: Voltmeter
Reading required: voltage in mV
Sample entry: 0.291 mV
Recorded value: 35 mV
